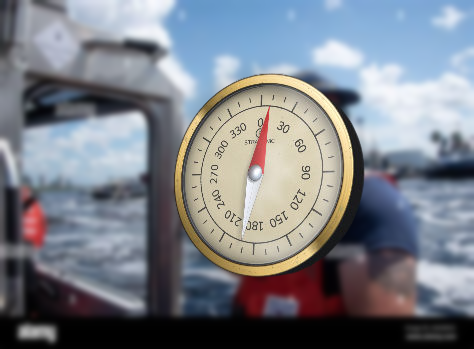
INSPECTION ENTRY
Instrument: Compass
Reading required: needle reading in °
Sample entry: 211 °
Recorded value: 10 °
